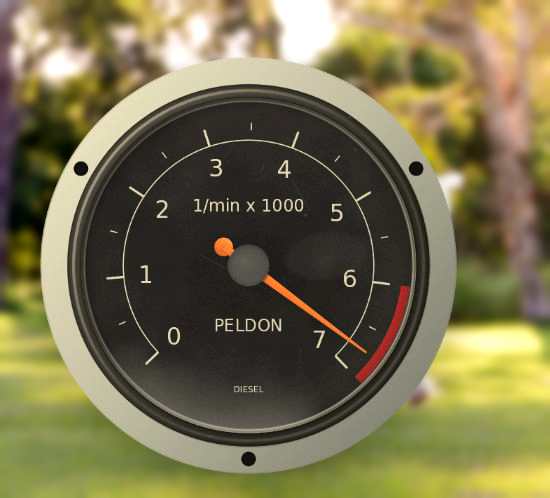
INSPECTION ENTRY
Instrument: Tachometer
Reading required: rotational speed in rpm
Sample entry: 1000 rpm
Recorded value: 6750 rpm
